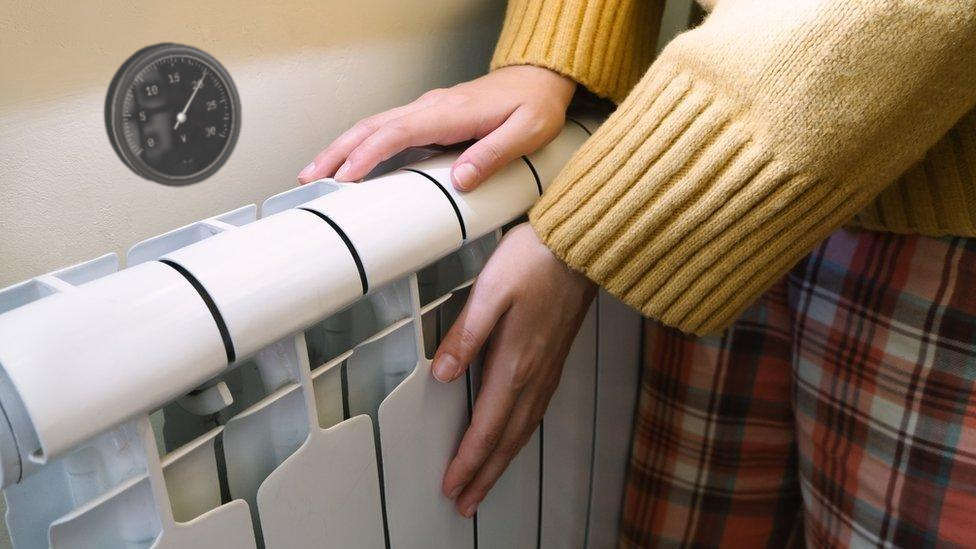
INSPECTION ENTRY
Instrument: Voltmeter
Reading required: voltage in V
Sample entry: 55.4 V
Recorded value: 20 V
